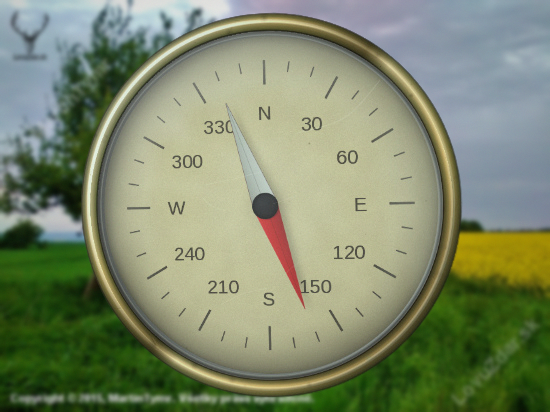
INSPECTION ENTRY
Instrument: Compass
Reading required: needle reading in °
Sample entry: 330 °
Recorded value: 160 °
